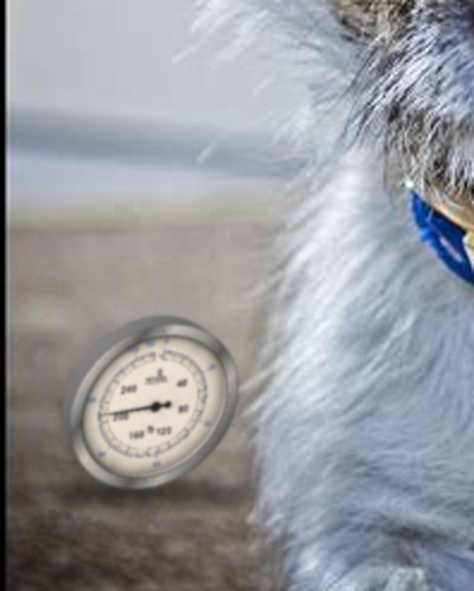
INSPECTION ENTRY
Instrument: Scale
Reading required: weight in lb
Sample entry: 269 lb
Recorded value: 210 lb
